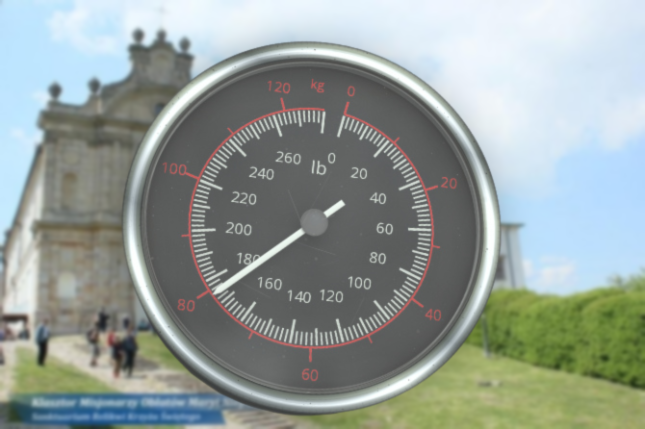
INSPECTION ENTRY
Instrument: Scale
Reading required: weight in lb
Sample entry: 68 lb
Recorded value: 174 lb
